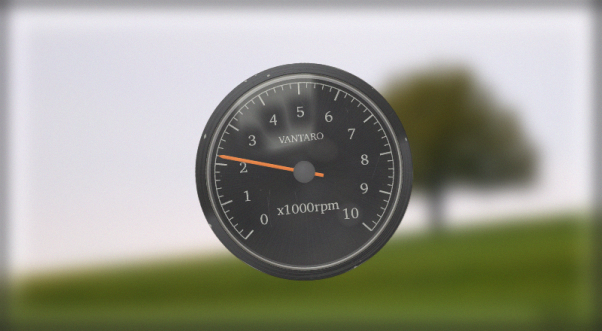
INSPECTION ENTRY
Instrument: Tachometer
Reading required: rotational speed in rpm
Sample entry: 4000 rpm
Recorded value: 2200 rpm
